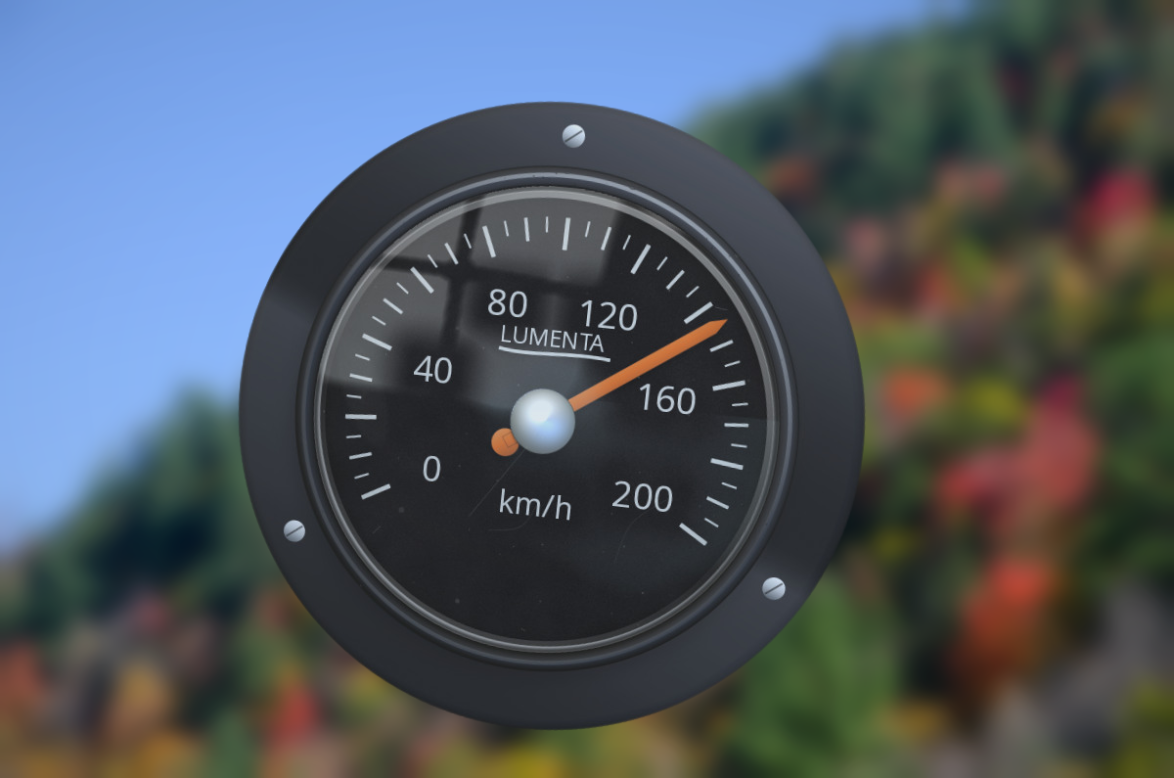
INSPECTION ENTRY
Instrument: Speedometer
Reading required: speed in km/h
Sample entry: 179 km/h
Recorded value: 145 km/h
